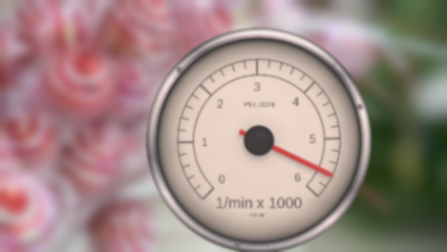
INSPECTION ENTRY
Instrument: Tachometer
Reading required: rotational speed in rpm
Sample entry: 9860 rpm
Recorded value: 5600 rpm
